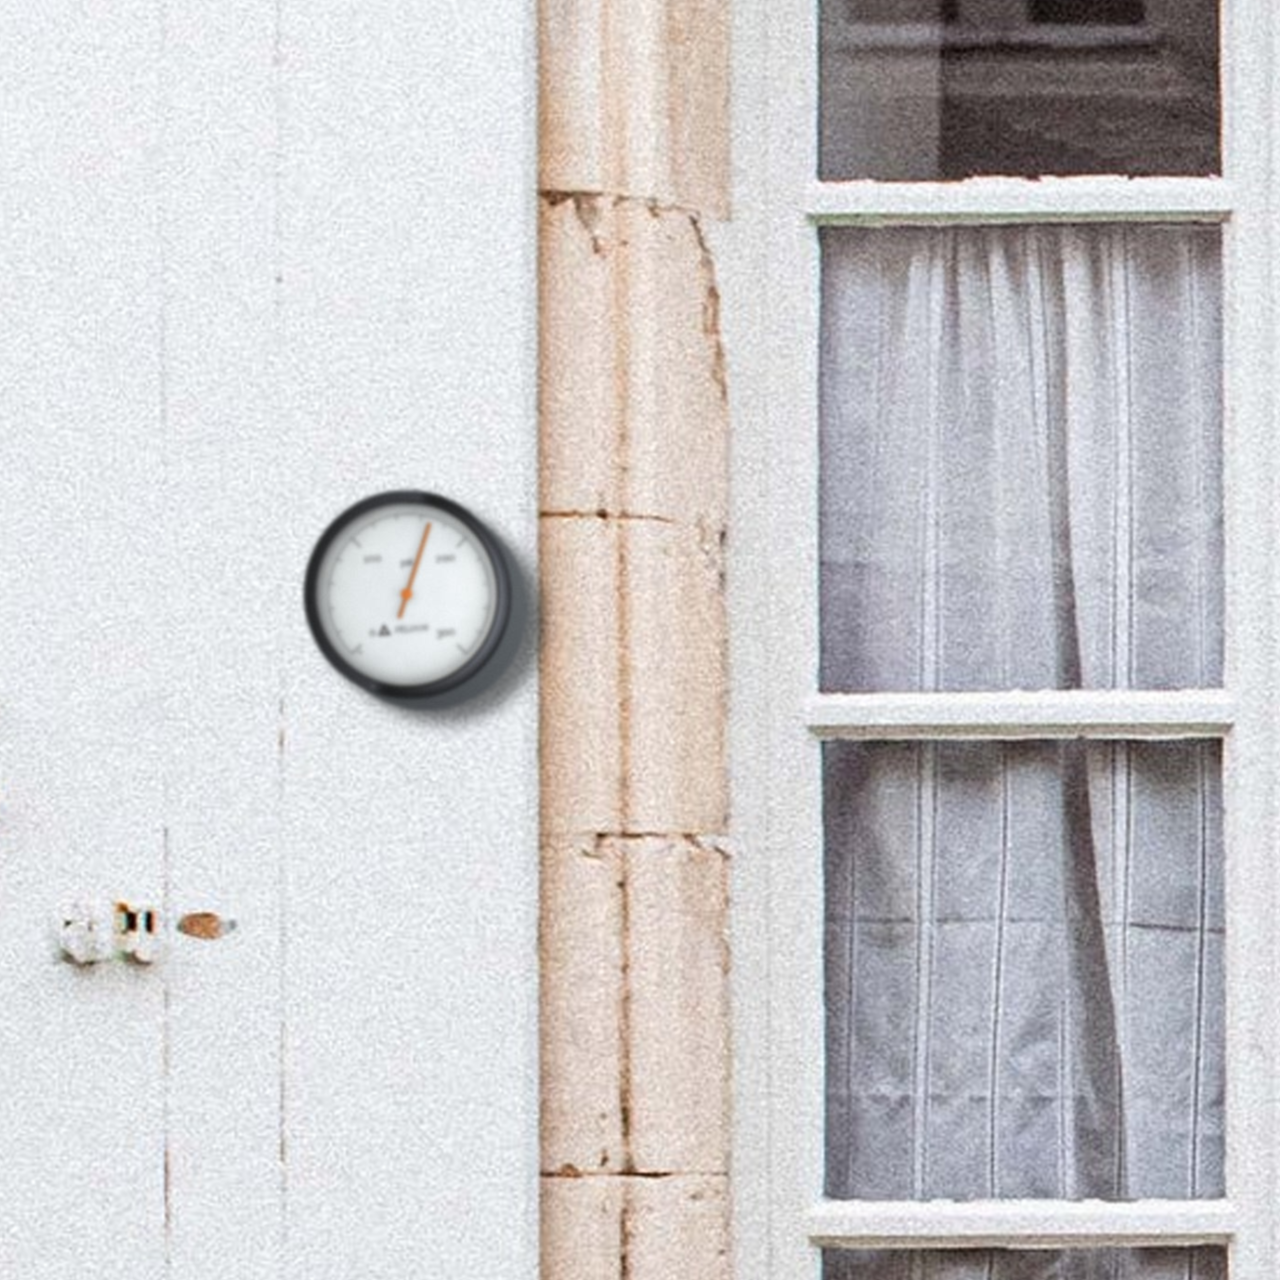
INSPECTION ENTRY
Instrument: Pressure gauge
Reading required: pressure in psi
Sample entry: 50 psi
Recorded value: 170 psi
